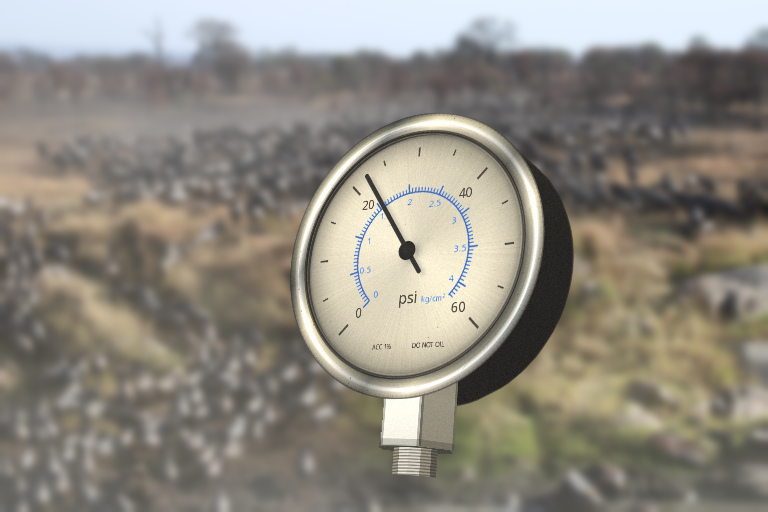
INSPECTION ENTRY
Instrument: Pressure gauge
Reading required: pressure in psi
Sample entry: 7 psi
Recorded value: 22.5 psi
